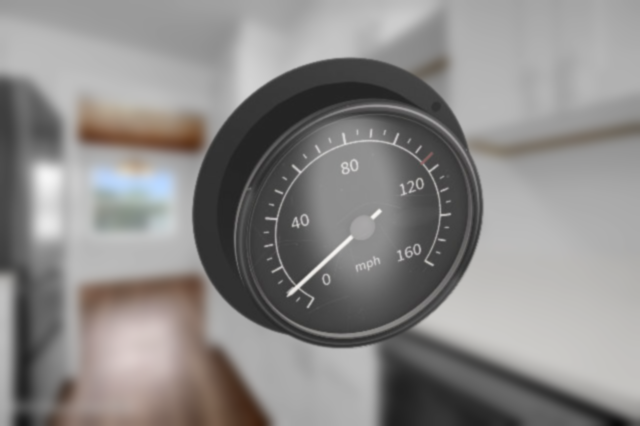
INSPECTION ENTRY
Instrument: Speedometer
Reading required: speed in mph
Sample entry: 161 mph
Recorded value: 10 mph
